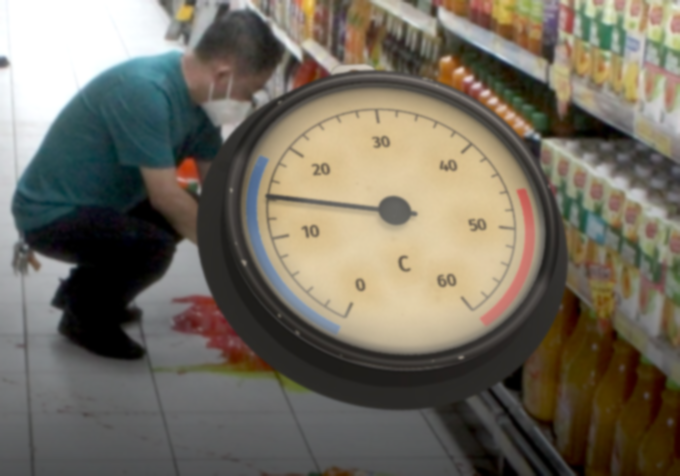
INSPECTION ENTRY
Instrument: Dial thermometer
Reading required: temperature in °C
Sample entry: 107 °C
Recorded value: 14 °C
